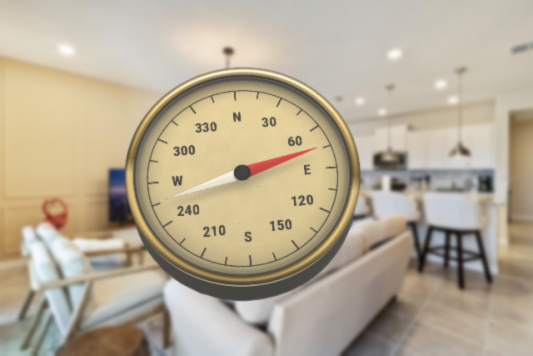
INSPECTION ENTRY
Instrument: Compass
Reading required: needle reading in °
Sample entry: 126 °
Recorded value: 75 °
